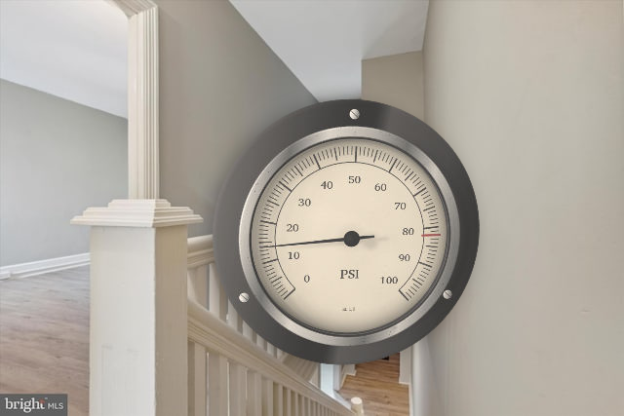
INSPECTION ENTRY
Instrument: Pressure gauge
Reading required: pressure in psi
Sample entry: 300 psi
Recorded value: 14 psi
